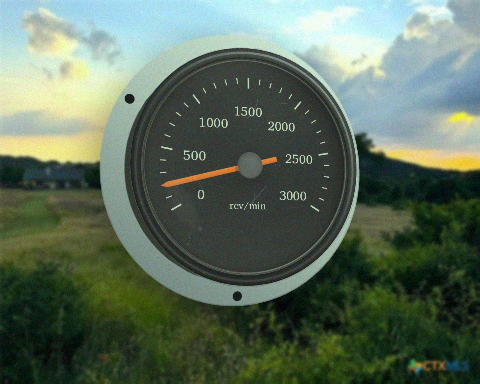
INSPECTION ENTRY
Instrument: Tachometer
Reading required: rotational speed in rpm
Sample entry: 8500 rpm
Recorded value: 200 rpm
